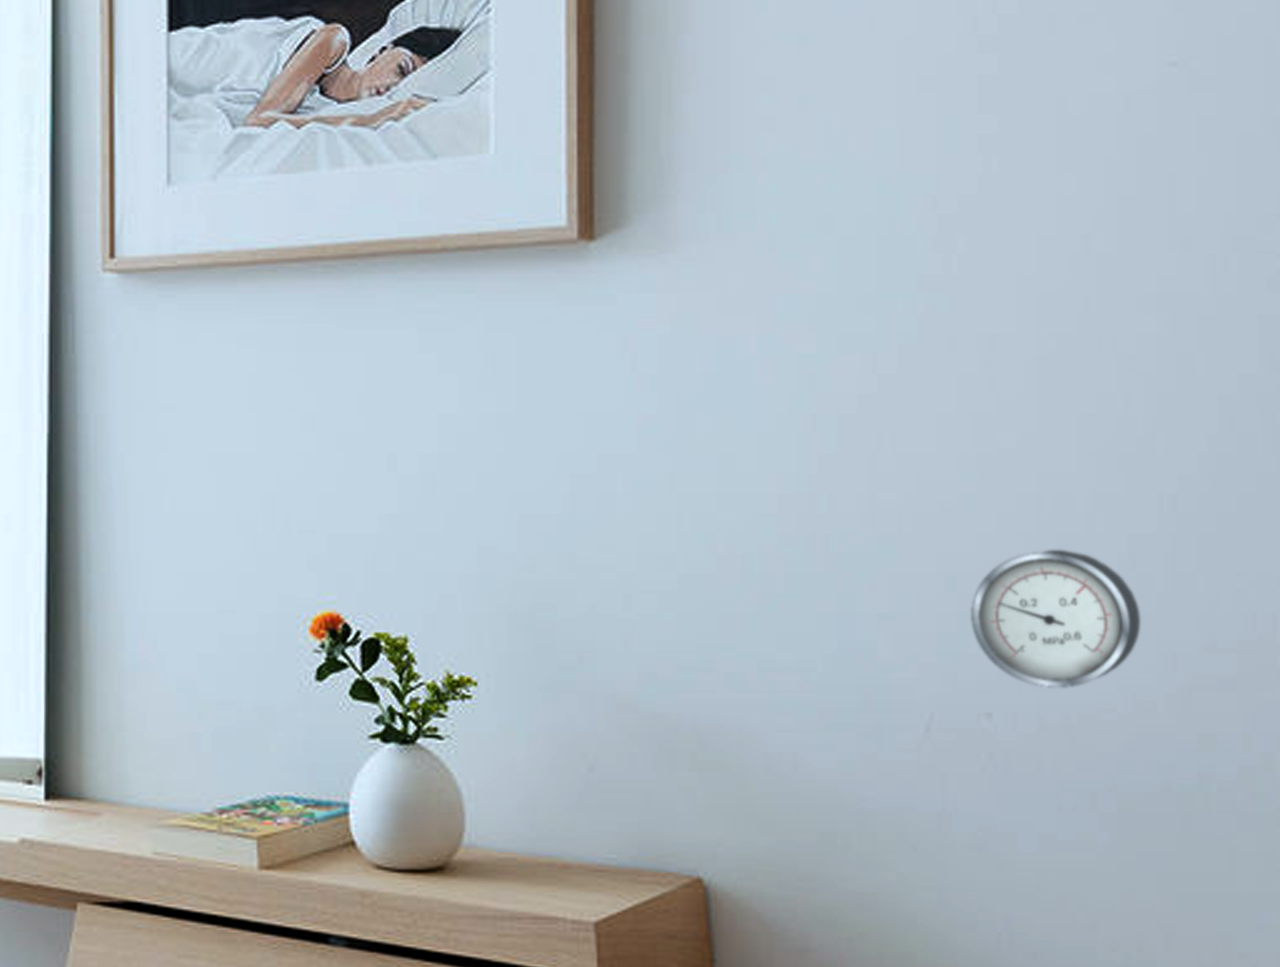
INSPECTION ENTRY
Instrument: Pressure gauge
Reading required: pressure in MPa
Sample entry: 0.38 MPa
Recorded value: 0.15 MPa
